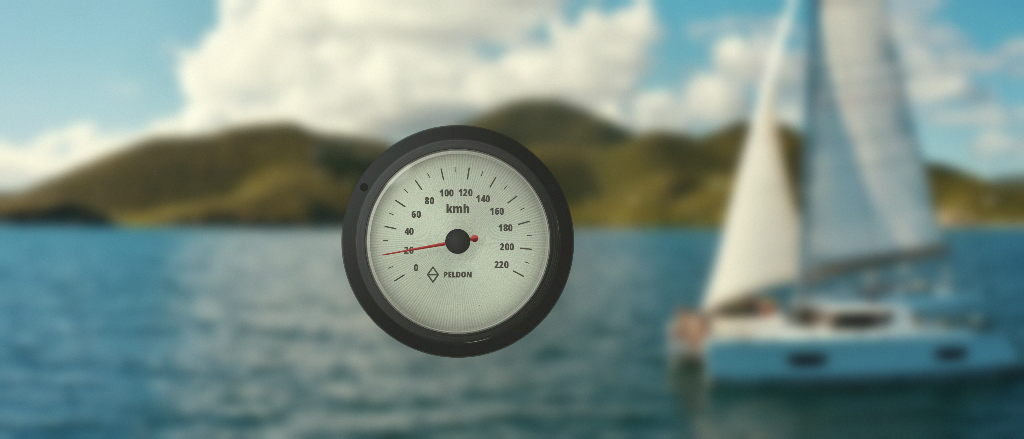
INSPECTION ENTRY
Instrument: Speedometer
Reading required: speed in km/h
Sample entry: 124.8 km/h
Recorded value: 20 km/h
